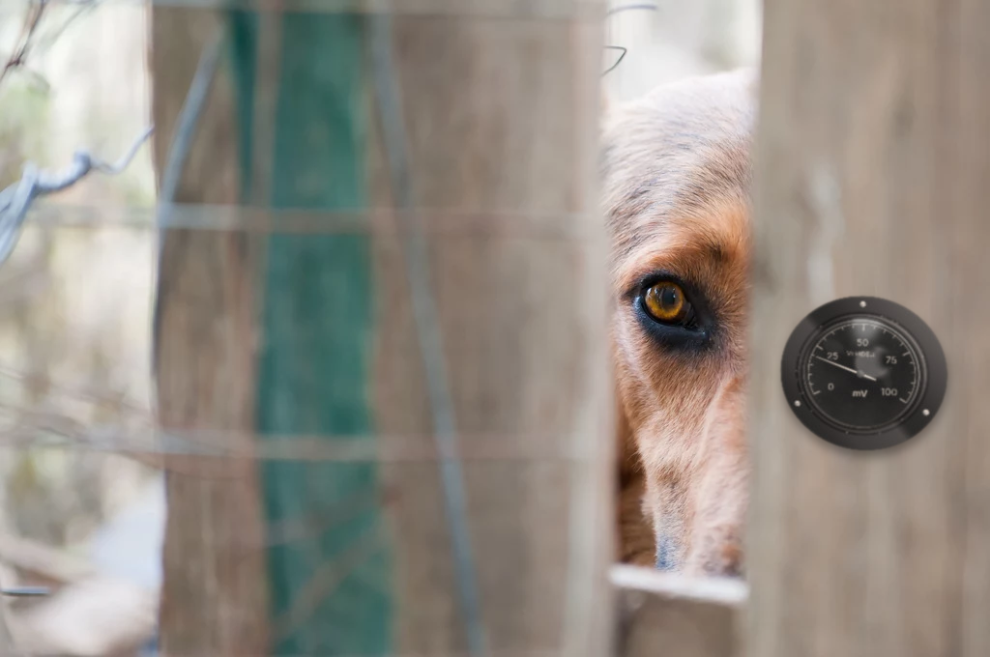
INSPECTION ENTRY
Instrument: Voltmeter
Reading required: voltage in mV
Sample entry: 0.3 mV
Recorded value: 20 mV
